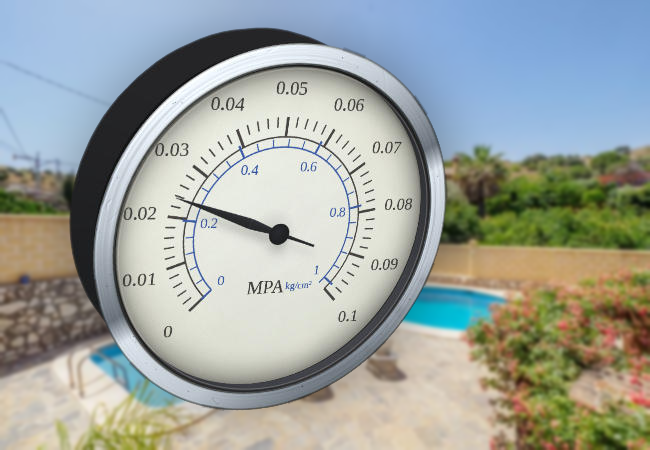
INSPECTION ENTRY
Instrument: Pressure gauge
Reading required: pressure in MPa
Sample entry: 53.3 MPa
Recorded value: 0.024 MPa
